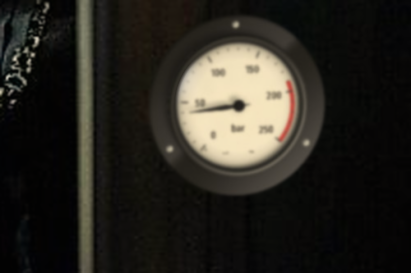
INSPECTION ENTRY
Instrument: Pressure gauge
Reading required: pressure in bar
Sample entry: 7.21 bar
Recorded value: 40 bar
